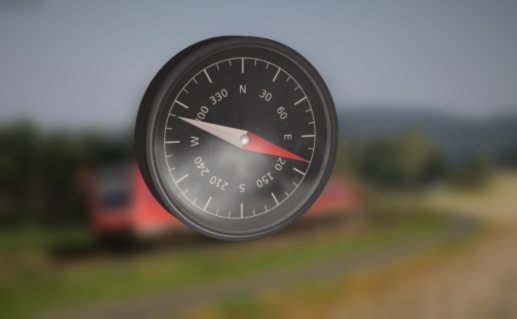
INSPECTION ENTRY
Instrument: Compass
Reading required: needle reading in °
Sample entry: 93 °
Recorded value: 110 °
